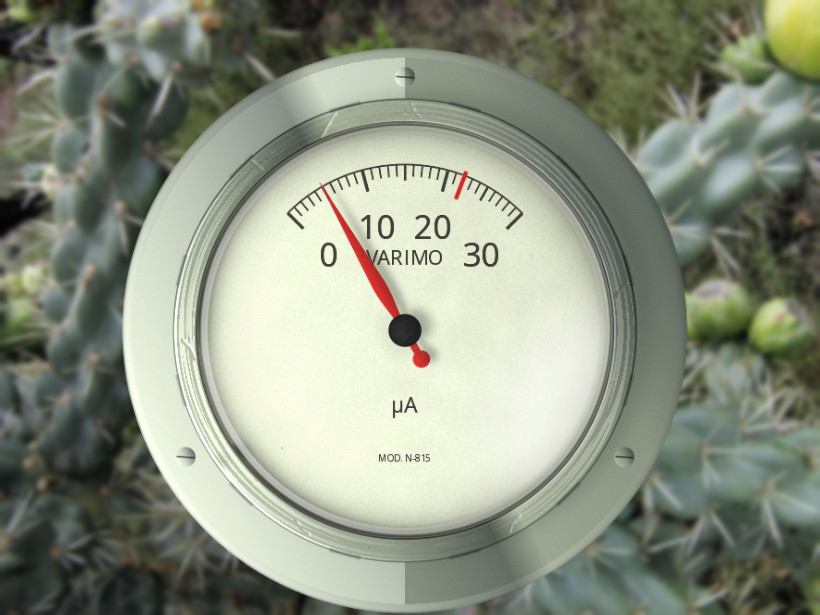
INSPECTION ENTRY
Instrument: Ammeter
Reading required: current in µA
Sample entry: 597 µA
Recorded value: 5 µA
